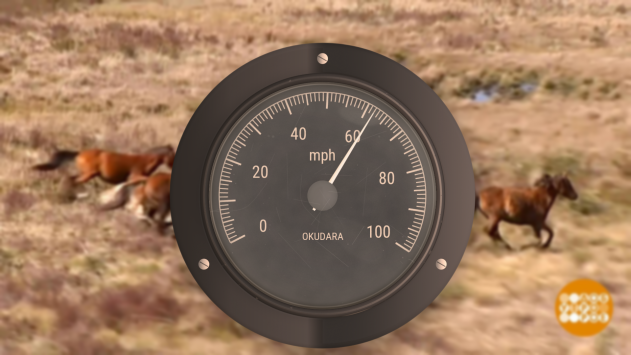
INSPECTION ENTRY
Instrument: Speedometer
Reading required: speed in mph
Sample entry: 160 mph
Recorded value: 62 mph
